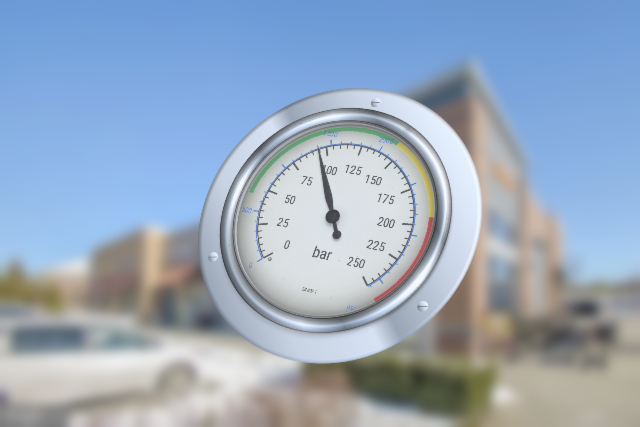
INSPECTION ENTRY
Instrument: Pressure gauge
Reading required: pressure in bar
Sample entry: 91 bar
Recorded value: 95 bar
